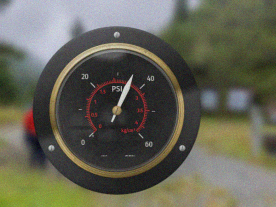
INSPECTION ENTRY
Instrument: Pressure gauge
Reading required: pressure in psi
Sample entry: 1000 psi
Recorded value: 35 psi
